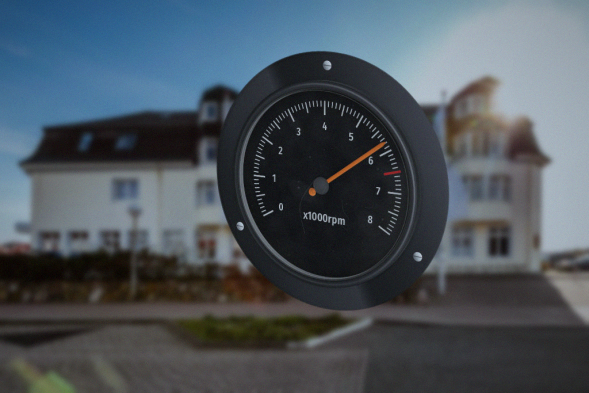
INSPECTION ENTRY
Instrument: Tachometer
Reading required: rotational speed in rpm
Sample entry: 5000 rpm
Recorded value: 5800 rpm
